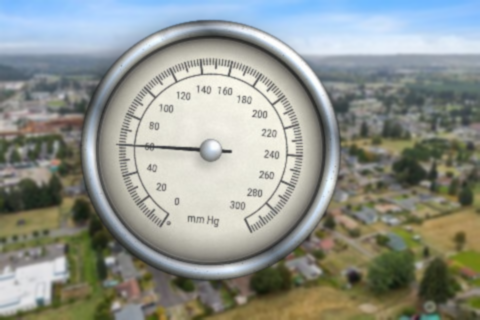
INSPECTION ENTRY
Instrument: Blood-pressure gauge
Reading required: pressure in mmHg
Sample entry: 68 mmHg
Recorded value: 60 mmHg
